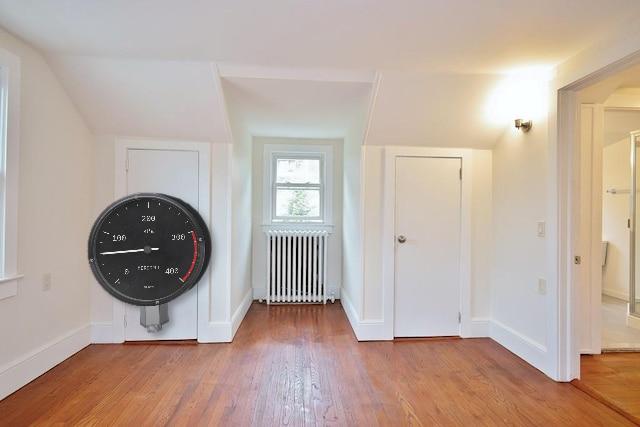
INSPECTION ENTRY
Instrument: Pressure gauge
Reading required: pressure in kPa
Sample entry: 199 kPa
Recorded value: 60 kPa
